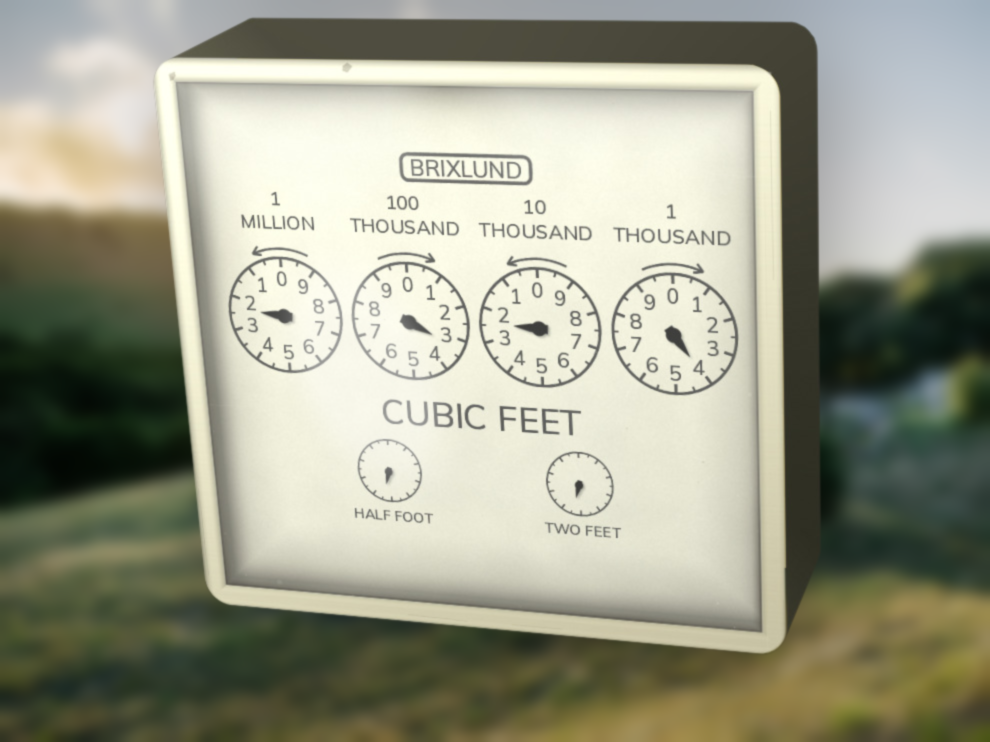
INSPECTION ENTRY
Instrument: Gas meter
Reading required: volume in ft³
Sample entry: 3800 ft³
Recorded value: 232400 ft³
